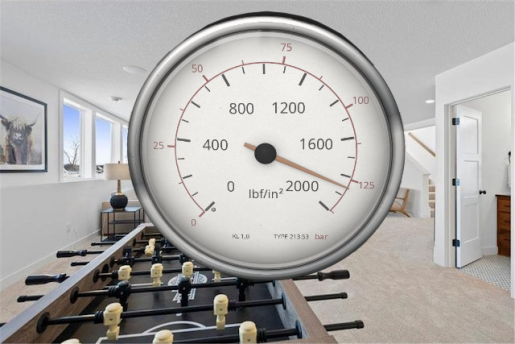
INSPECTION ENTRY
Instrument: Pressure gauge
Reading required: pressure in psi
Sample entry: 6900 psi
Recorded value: 1850 psi
